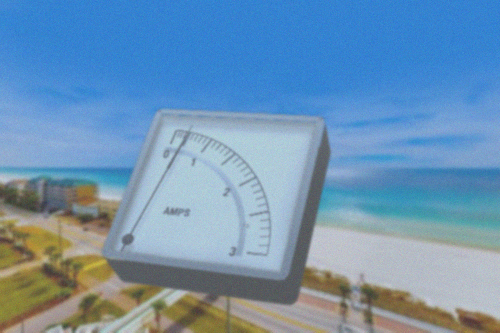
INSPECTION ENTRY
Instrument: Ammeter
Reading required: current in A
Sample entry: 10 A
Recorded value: 0.5 A
